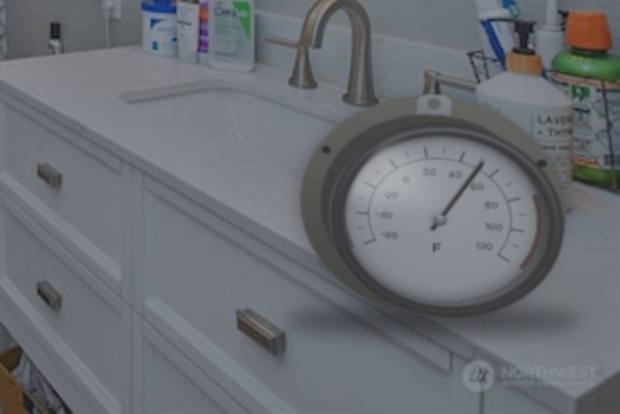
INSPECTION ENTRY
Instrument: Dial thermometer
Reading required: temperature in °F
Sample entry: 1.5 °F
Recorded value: 50 °F
